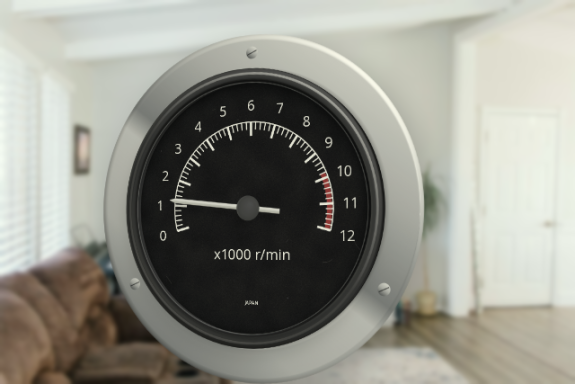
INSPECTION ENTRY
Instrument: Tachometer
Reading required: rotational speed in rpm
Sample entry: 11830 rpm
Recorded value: 1200 rpm
